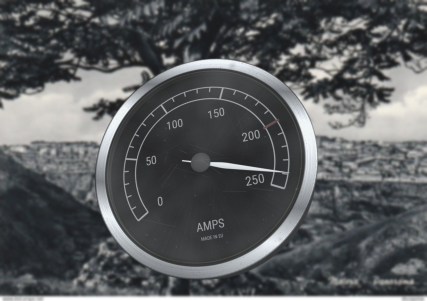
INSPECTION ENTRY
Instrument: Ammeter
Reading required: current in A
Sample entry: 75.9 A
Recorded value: 240 A
